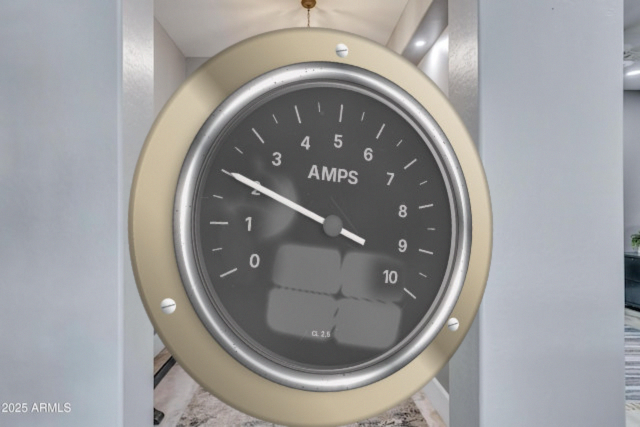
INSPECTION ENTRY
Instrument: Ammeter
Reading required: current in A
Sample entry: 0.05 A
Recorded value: 2 A
